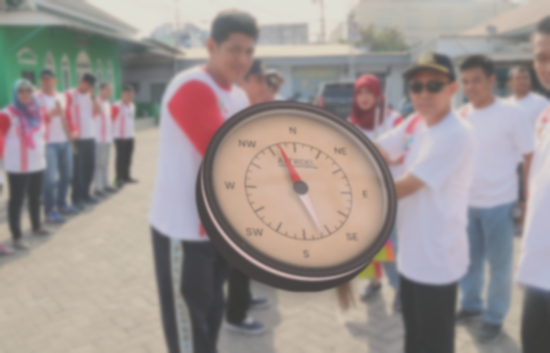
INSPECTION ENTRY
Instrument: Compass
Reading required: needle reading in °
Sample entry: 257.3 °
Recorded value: 340 °
